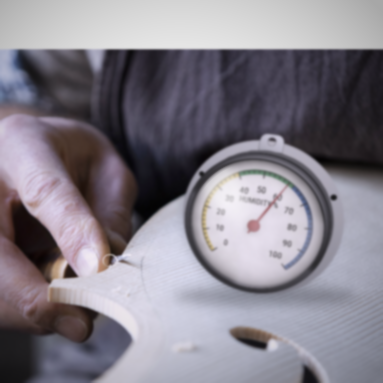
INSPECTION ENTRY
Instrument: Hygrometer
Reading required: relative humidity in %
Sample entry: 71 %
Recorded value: 60 %
